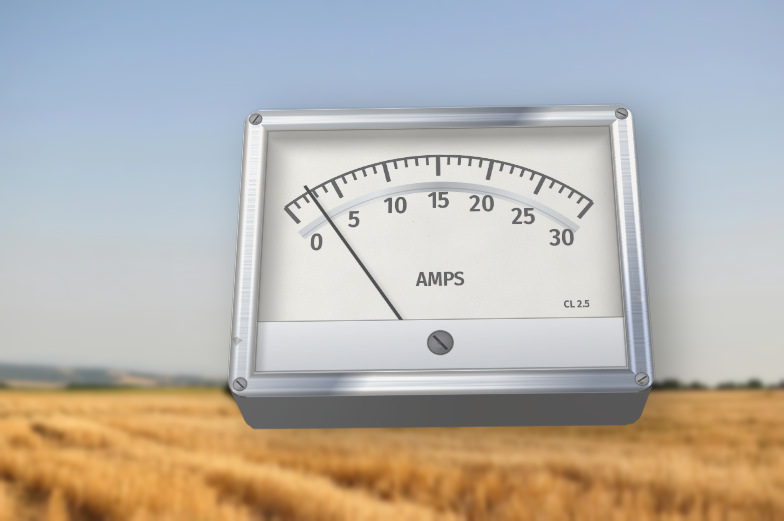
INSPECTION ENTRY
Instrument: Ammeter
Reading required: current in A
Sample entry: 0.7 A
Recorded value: 2.5 A
